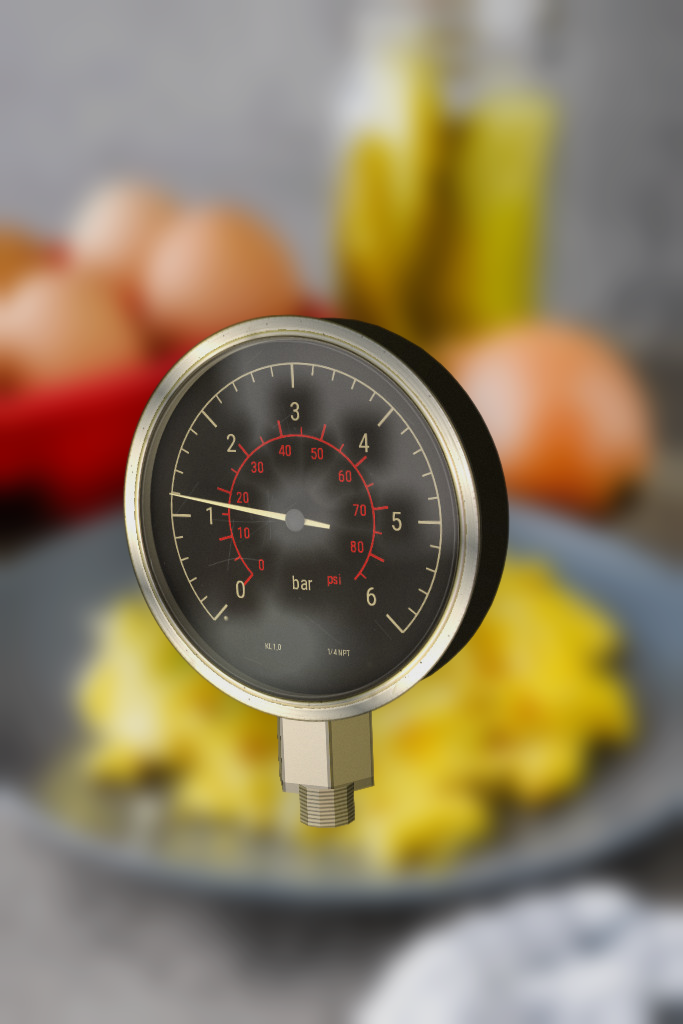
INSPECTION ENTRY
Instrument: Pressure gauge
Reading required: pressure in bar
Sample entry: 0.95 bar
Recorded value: 1.2 bar
